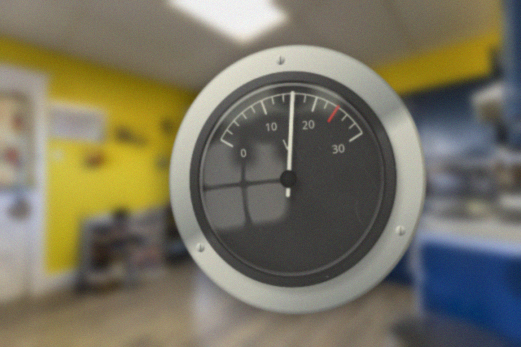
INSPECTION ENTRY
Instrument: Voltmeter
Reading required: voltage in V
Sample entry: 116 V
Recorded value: 16 V
